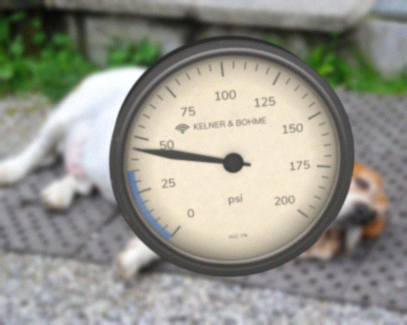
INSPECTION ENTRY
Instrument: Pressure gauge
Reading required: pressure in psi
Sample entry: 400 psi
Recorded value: 45 psi
